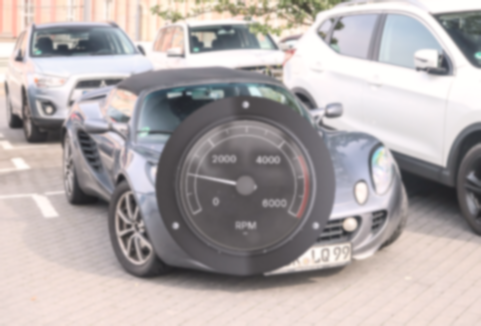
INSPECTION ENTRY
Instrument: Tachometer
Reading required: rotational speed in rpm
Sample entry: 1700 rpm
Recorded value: 1000 rpm
